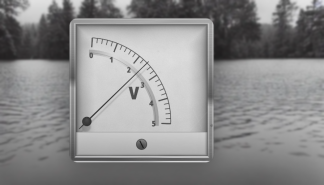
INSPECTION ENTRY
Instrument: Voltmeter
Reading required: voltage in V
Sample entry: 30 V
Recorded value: 2.4 V
